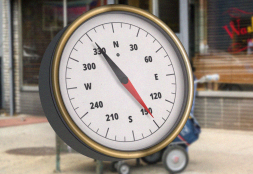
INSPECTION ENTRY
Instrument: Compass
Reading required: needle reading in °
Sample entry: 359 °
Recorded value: 150 °
